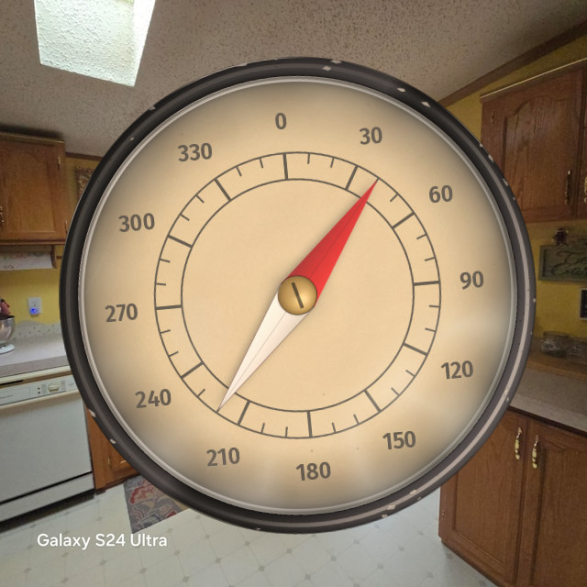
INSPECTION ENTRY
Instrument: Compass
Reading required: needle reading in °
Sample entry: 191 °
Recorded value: 40 °
